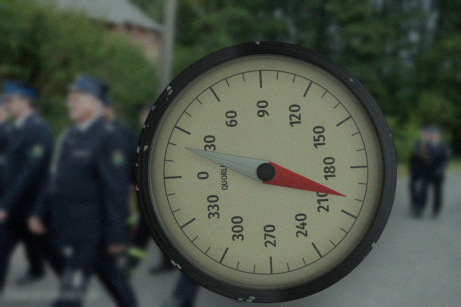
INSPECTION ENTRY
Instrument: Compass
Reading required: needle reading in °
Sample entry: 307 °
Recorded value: 200 °
